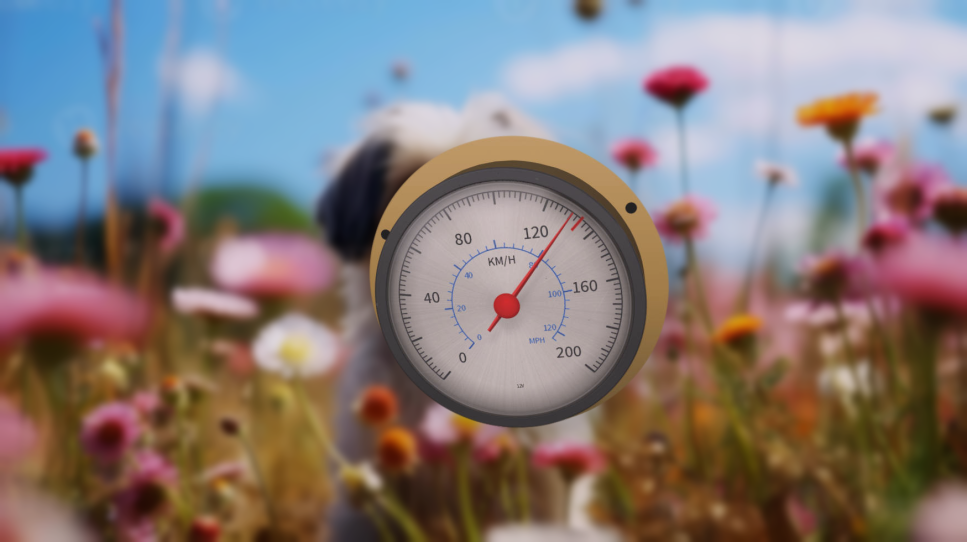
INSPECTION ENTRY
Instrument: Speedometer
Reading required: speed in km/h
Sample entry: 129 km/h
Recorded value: 130 km/h
